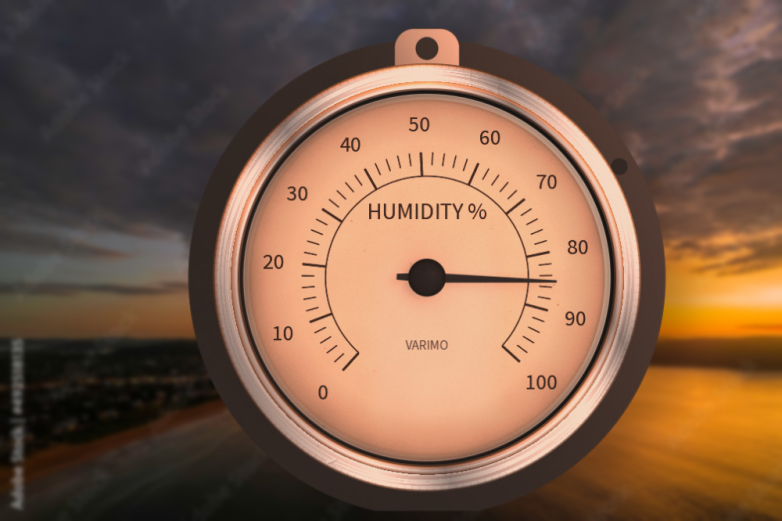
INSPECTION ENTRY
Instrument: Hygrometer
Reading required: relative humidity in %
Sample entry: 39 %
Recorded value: 85 %
